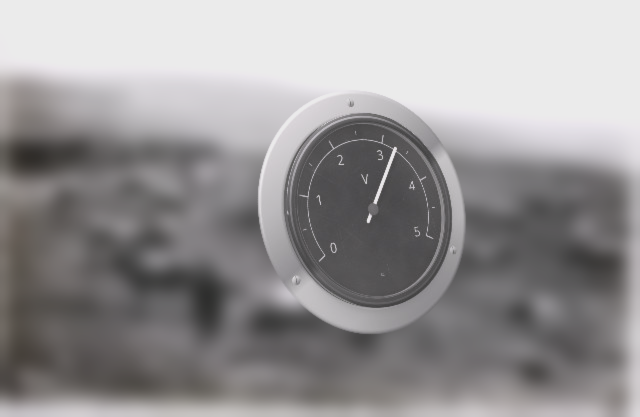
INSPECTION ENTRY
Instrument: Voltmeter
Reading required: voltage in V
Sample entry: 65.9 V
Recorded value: 3.25 V
